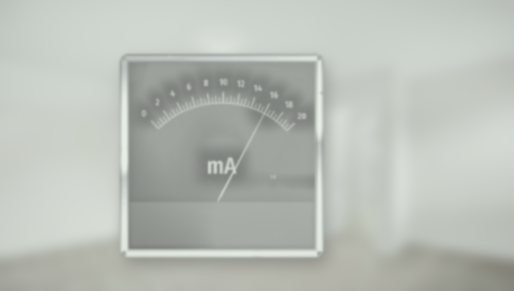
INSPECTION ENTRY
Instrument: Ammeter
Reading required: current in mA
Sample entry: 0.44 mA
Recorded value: 16 mA
